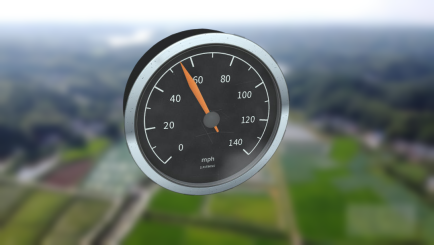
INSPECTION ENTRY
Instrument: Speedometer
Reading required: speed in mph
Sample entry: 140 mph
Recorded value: 55 mph
